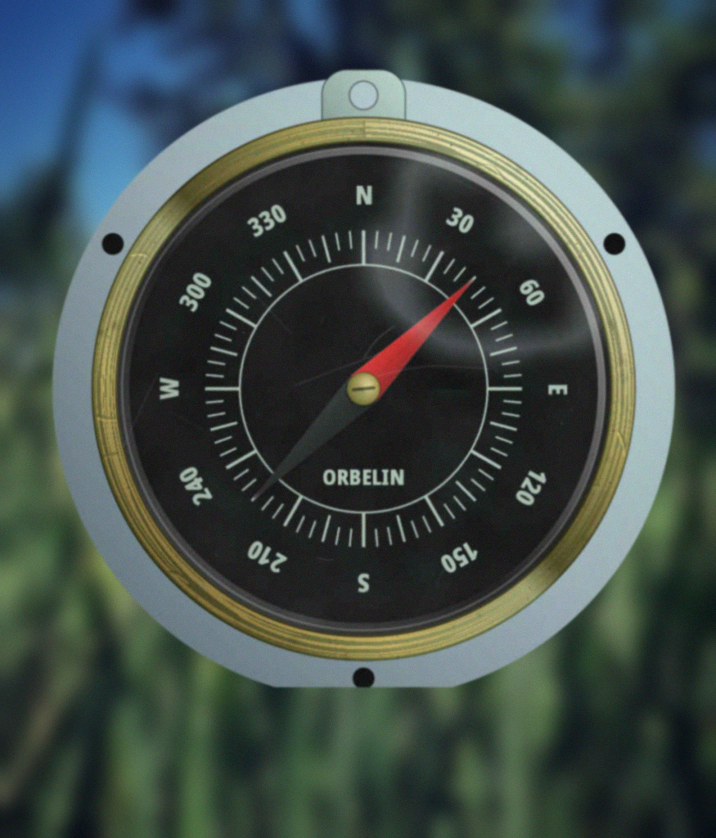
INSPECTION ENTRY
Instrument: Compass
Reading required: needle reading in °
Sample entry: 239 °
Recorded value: 45 °
